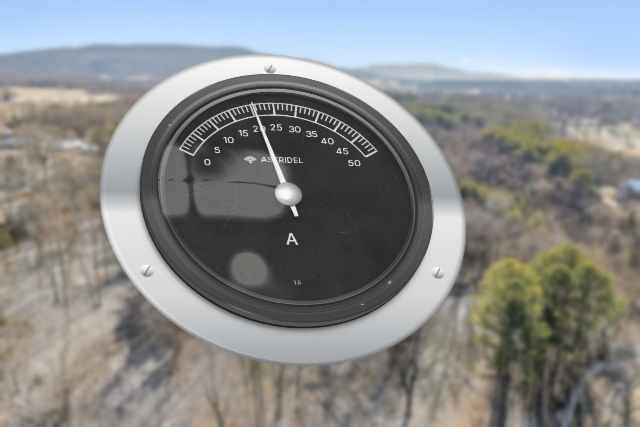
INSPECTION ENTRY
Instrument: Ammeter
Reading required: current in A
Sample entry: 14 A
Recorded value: 20 A
